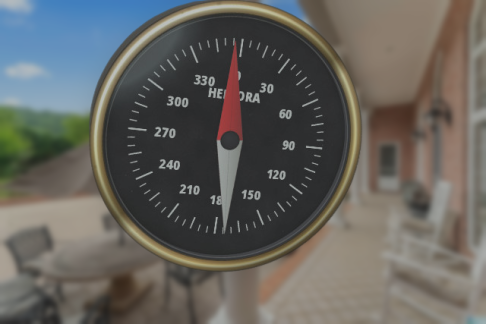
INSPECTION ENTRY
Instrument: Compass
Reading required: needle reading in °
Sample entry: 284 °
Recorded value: 355 °
